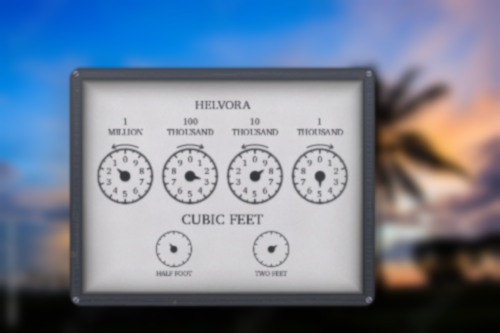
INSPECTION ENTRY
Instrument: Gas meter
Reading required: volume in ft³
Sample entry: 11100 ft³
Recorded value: 128500 ft³
